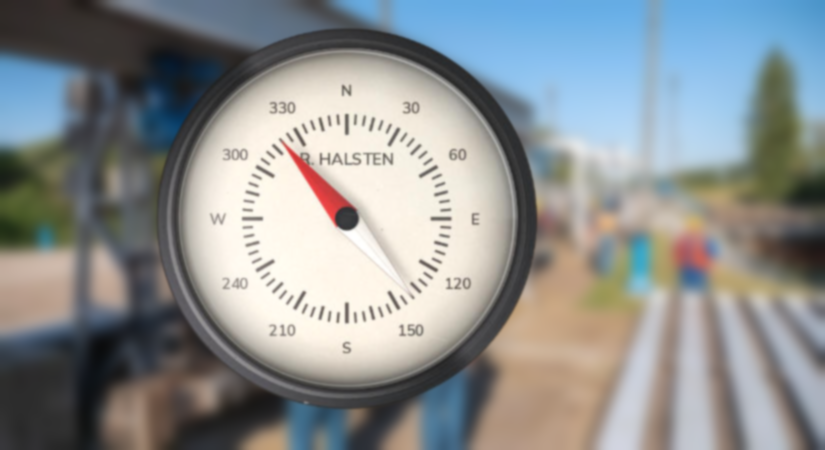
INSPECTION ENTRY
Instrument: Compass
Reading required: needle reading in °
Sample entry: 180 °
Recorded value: 320 °
